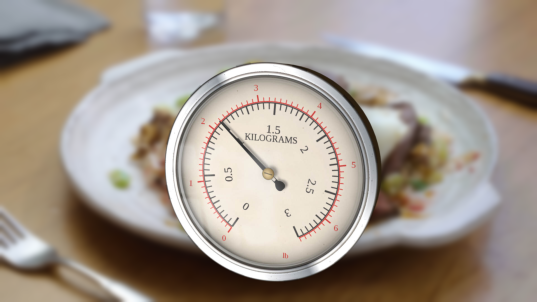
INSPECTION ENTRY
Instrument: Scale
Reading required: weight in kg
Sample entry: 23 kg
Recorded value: 1 kg
